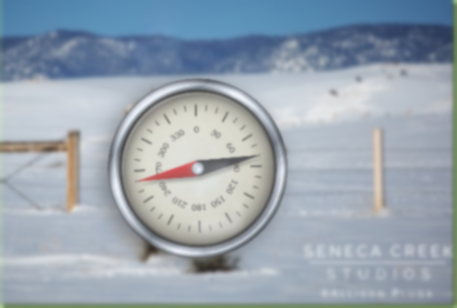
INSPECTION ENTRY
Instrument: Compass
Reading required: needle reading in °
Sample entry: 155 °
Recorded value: 260 °
